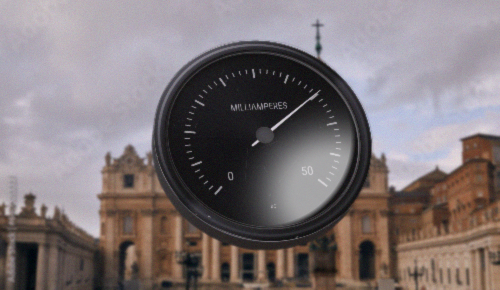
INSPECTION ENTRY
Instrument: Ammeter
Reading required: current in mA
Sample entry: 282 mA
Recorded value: 35 mA
